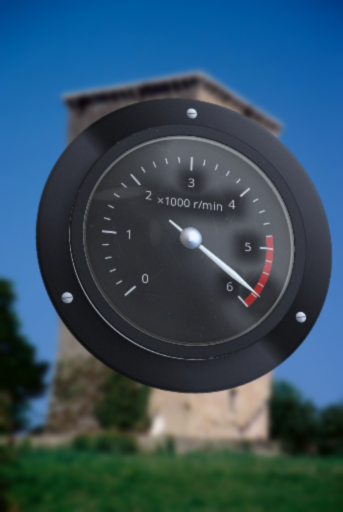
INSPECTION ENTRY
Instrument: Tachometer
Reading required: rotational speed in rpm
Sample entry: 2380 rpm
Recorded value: 5800 rpm
